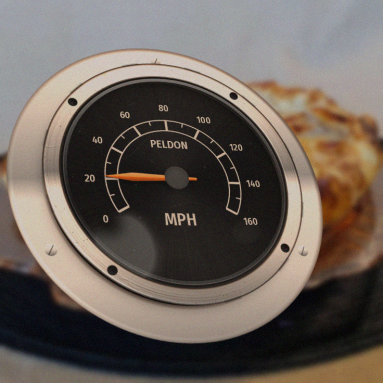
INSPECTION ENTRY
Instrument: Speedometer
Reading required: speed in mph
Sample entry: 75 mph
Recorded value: 20 mph
